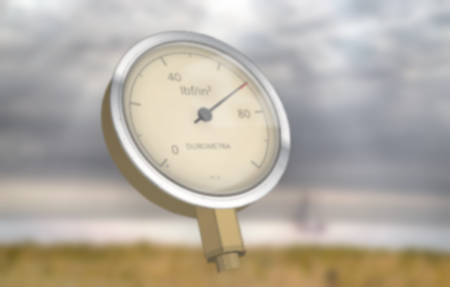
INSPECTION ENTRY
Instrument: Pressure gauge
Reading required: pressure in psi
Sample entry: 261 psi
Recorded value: 70 psi
